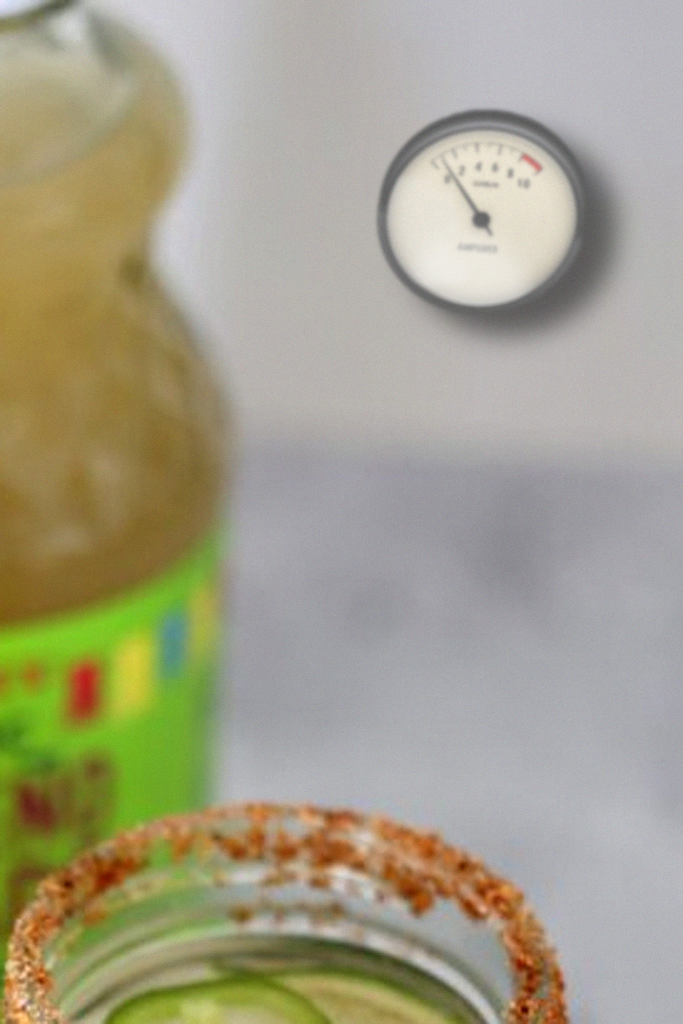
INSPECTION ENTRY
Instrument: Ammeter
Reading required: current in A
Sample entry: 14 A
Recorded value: 1 A
